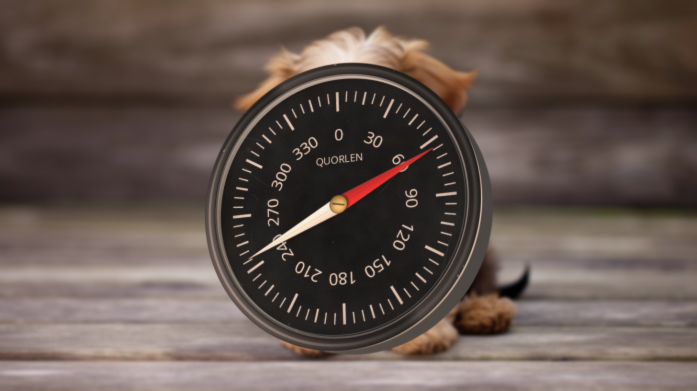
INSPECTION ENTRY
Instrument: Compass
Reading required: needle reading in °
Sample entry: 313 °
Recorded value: 65 °
